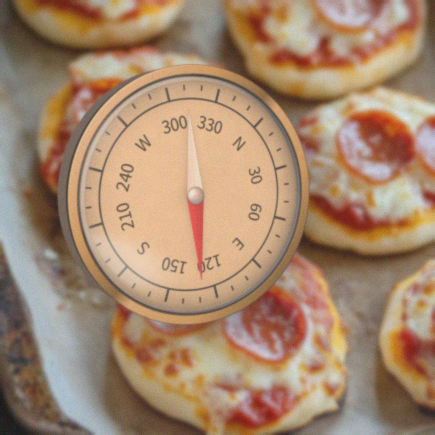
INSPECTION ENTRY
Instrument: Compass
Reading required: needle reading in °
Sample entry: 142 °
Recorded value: 130 °
